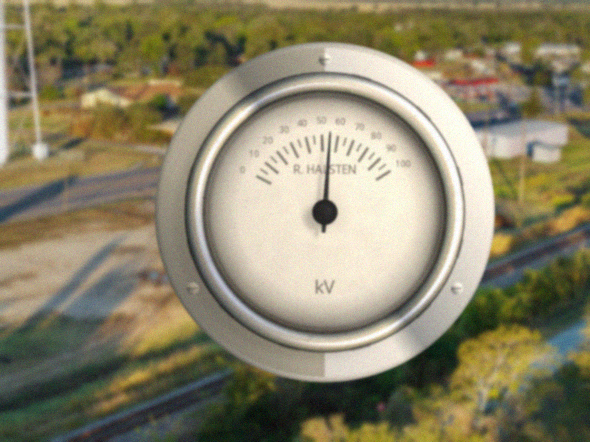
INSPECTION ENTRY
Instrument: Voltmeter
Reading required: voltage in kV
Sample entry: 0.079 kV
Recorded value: 55 kV
